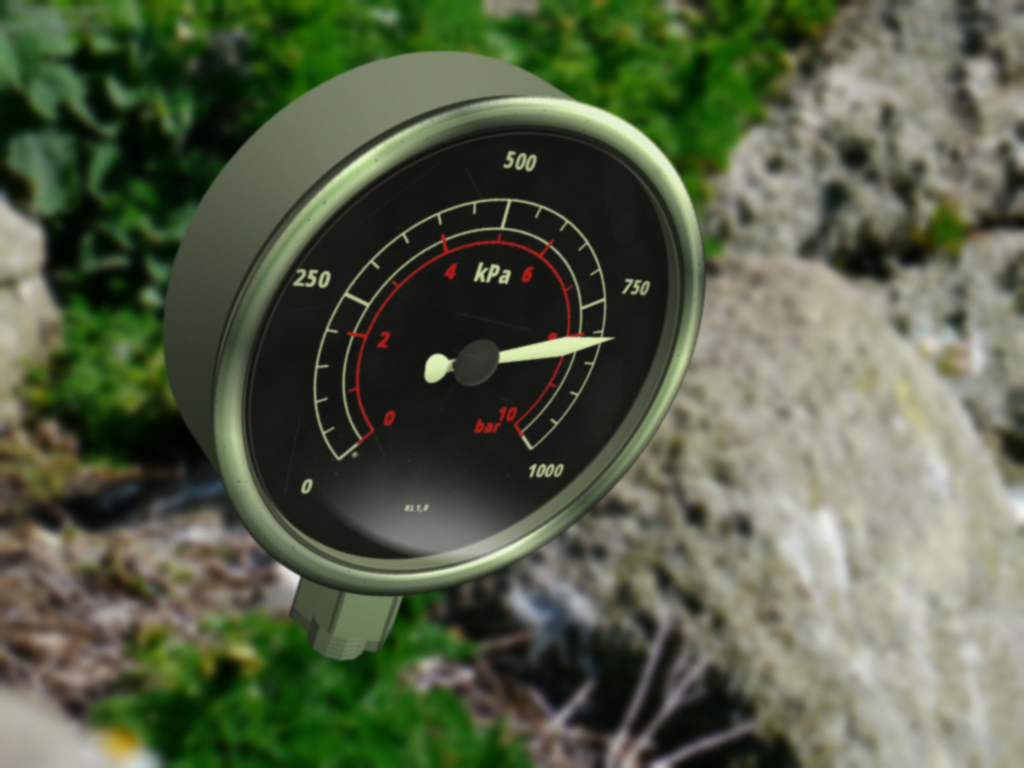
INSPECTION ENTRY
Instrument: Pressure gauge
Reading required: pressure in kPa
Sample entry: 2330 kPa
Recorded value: 800 kPa
